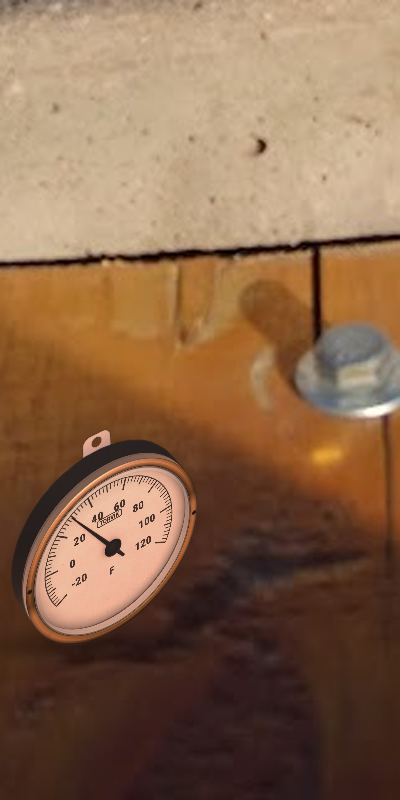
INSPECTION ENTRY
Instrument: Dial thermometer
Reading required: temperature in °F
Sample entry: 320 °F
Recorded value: 30 °F
